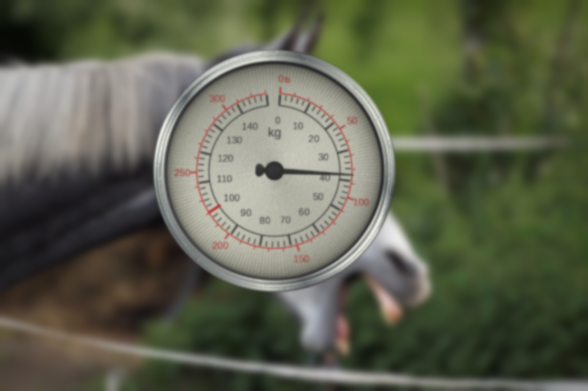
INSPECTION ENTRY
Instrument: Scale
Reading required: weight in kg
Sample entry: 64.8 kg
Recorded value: 38 kg
